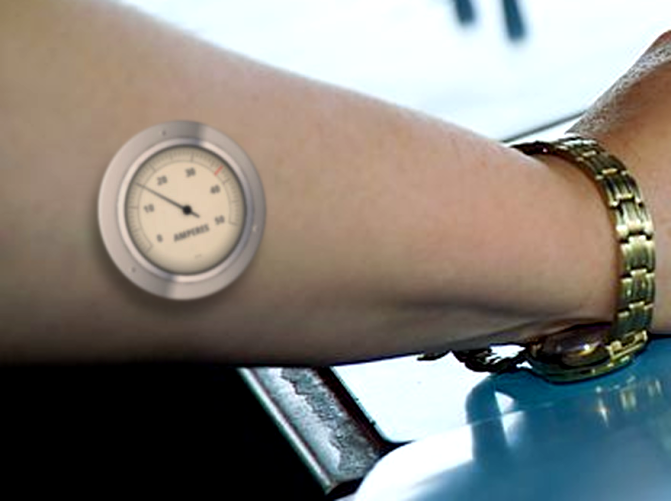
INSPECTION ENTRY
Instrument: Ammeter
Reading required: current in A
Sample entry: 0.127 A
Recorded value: 15 A
